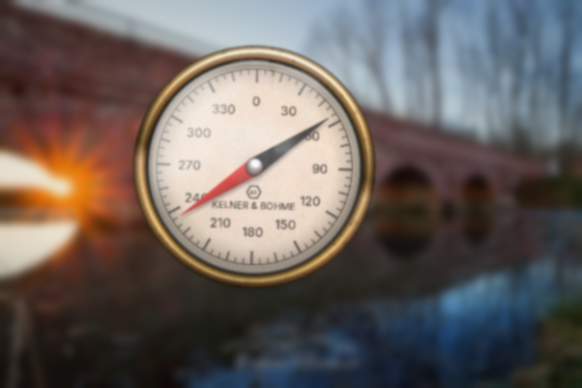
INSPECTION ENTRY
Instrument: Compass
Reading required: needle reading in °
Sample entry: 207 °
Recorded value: 235 °
